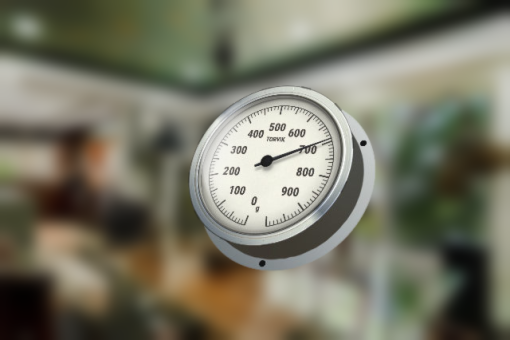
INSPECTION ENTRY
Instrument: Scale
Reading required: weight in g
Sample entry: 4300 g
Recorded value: 700 g
